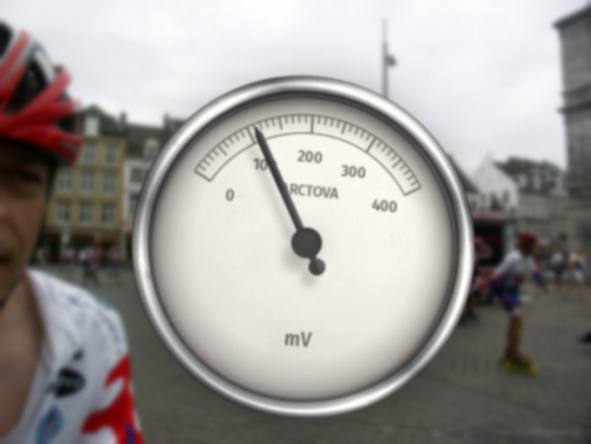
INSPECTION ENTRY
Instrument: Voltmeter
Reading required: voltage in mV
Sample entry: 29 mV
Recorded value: 110 mV
